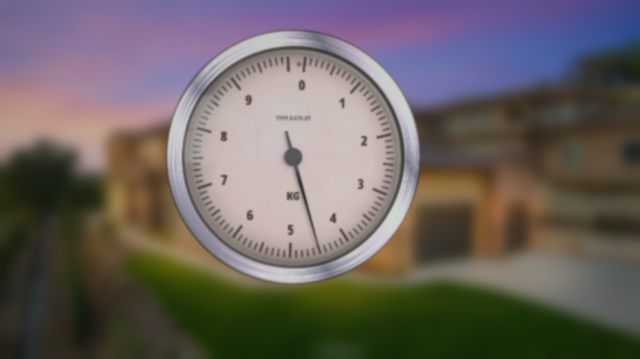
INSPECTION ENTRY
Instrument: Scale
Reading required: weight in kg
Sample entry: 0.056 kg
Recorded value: 4.5 kg
